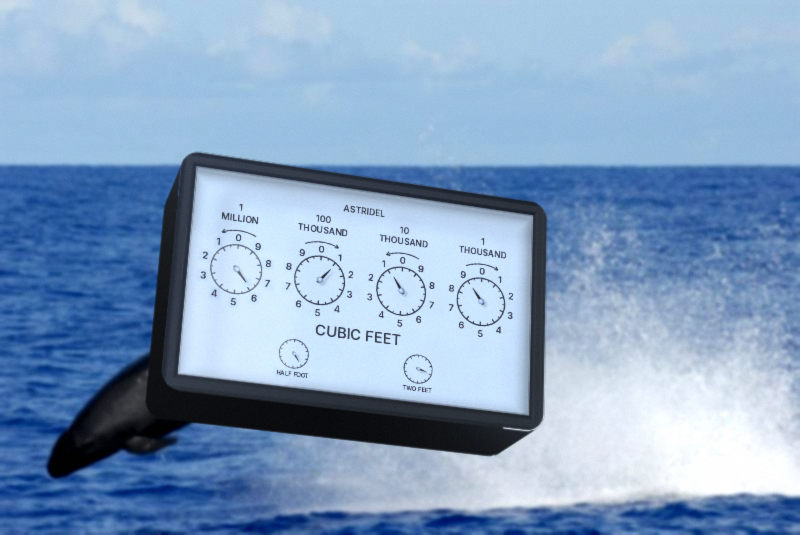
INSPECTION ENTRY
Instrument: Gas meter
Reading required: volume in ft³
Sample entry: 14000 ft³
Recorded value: 610900 ft³
